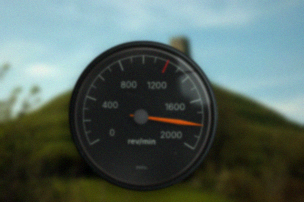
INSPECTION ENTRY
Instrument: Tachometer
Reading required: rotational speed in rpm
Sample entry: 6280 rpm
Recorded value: 1800 rpm
